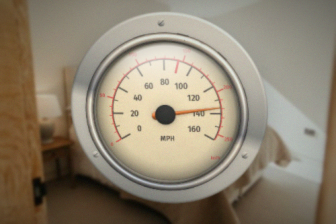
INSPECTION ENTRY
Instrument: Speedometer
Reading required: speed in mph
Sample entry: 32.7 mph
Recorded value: 135 mph
